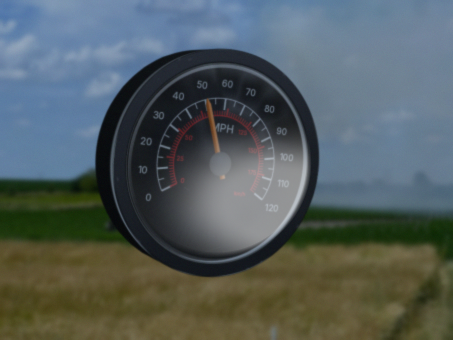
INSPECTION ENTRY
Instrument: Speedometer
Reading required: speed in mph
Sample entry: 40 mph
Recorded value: 50 mph
